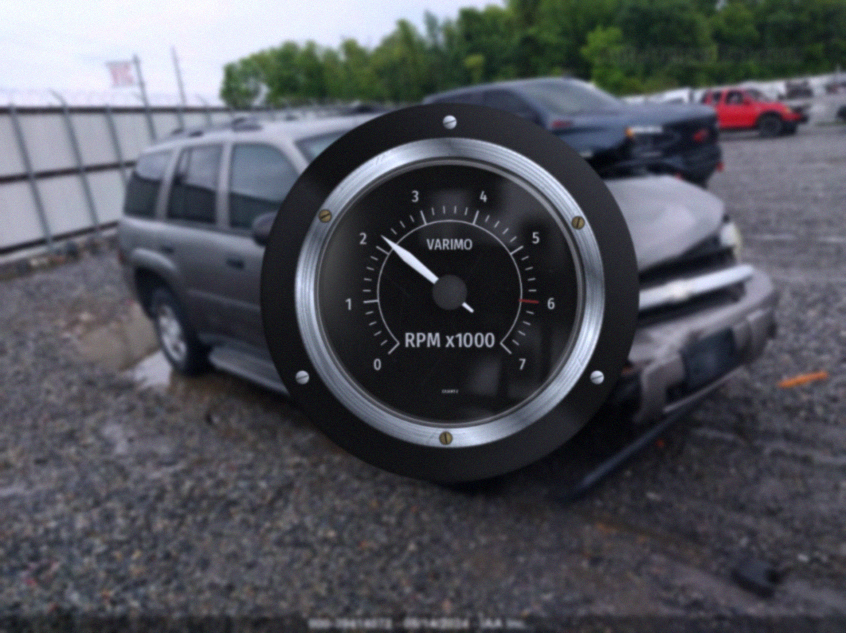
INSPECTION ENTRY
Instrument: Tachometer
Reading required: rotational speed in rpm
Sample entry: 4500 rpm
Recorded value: 2200 rpm
